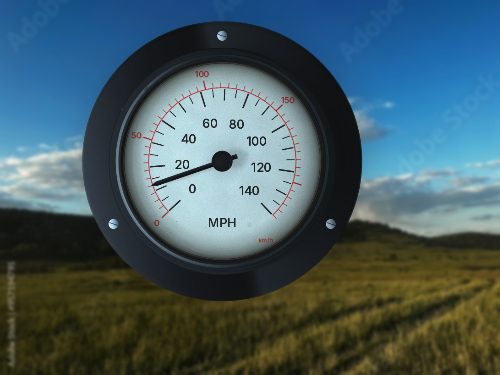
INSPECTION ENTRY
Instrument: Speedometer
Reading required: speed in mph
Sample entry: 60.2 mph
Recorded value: 12.5 mph
